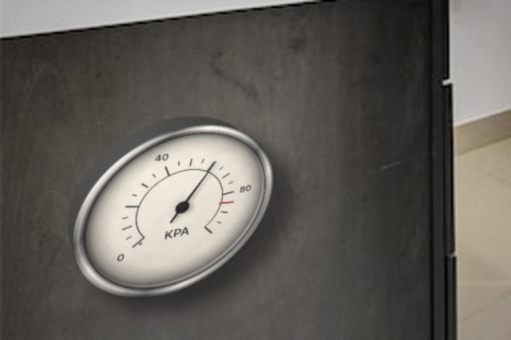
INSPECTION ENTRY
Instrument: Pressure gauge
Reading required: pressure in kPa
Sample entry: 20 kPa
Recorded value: 60 kPa
